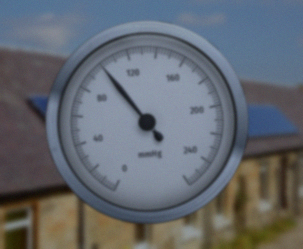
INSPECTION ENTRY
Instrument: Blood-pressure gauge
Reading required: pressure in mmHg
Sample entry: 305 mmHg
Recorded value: 100 mmHg
